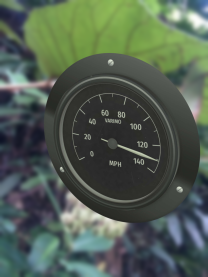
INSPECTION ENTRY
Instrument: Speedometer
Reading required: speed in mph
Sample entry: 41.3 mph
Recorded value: 130 mph
